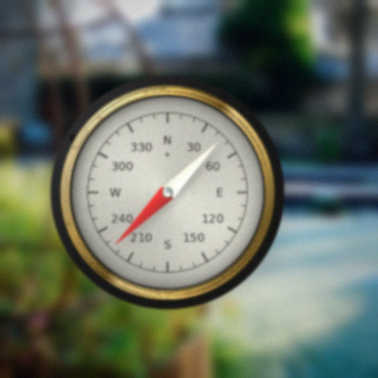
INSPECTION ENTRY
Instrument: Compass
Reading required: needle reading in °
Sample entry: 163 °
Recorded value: 225 °
